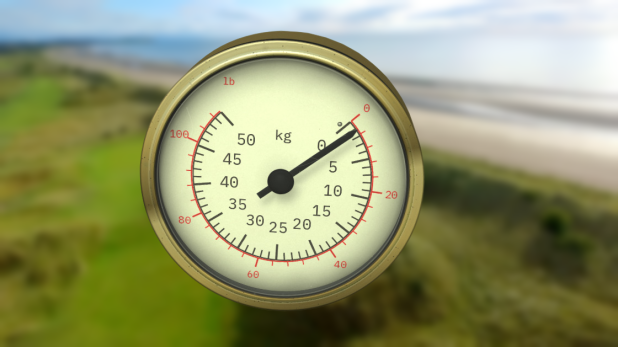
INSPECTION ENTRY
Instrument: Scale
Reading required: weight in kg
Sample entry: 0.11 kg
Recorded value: 1 kg
